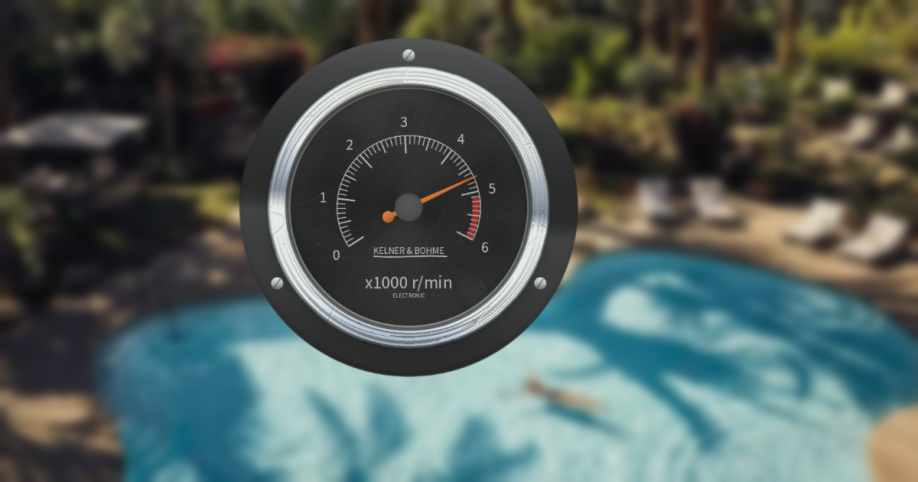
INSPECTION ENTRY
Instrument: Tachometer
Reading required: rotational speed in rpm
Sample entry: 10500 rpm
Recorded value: 4700 rpm
